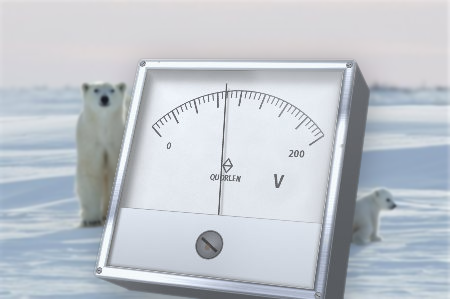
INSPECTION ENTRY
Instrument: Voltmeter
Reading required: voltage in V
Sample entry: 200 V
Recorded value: 85 V
